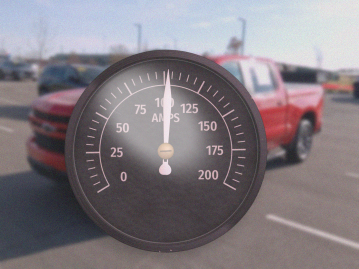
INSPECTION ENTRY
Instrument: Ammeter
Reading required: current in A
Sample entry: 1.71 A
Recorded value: 102.5 A
